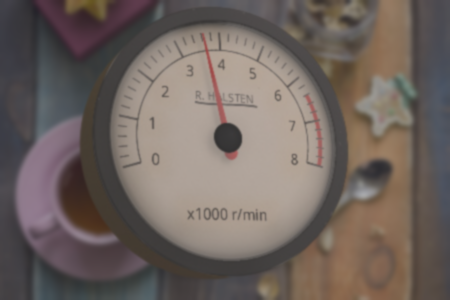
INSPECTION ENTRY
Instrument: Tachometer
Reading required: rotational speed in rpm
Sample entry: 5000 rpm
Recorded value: 3600 rpm
